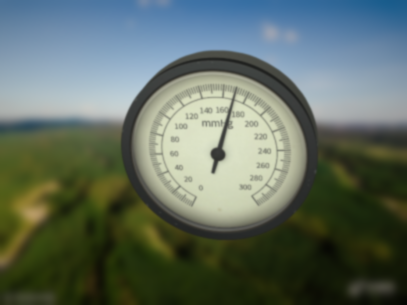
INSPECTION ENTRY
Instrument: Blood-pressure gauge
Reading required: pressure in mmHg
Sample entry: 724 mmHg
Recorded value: 170 mmHg
